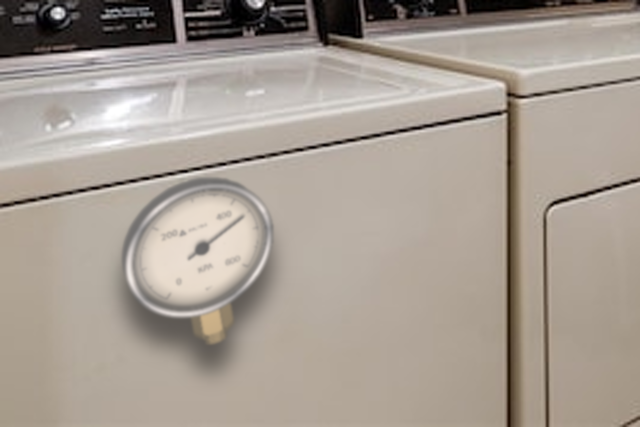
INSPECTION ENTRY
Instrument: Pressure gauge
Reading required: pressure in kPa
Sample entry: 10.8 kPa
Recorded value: 450 kPa
